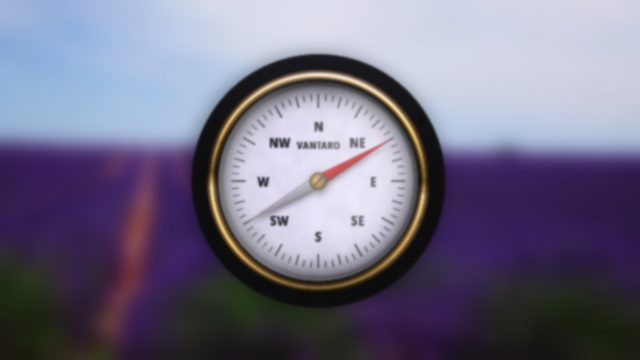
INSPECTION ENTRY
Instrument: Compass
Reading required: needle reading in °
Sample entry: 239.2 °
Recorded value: 60 °
